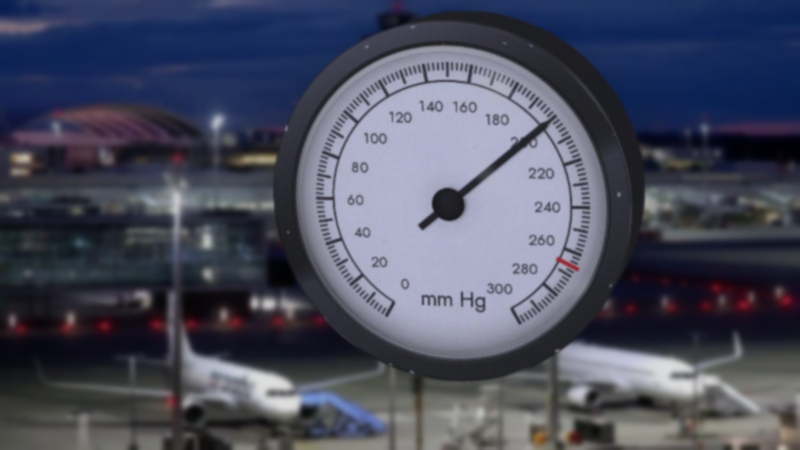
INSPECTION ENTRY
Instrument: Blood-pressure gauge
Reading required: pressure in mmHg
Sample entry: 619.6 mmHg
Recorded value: 200 mmHg
